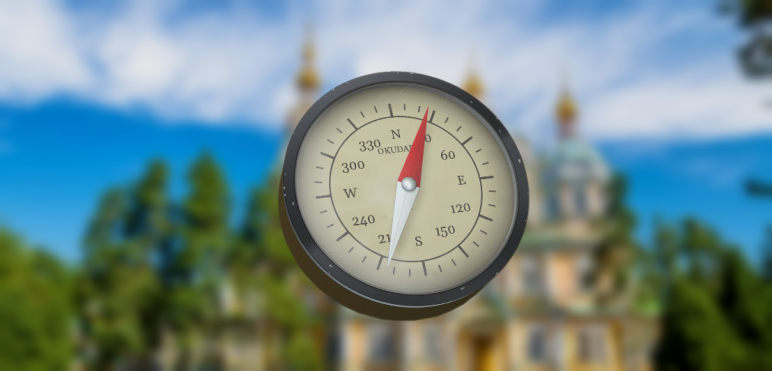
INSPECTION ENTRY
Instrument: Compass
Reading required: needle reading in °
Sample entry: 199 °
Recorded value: 25 °
